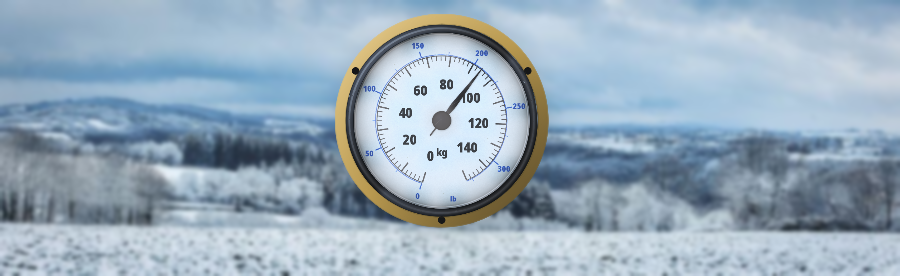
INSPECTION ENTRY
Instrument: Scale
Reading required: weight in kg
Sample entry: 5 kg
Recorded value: 94 kg
